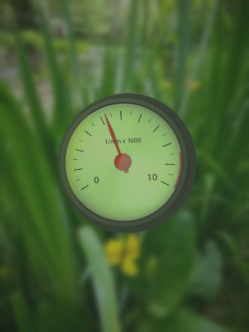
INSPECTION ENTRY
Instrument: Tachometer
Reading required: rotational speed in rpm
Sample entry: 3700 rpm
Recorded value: 4250 rpm
